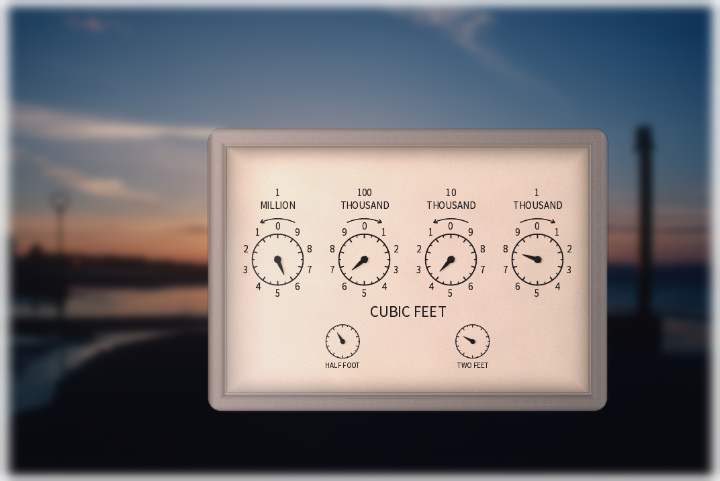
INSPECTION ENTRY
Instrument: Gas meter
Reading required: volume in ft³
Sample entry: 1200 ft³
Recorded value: 563800 ft³
